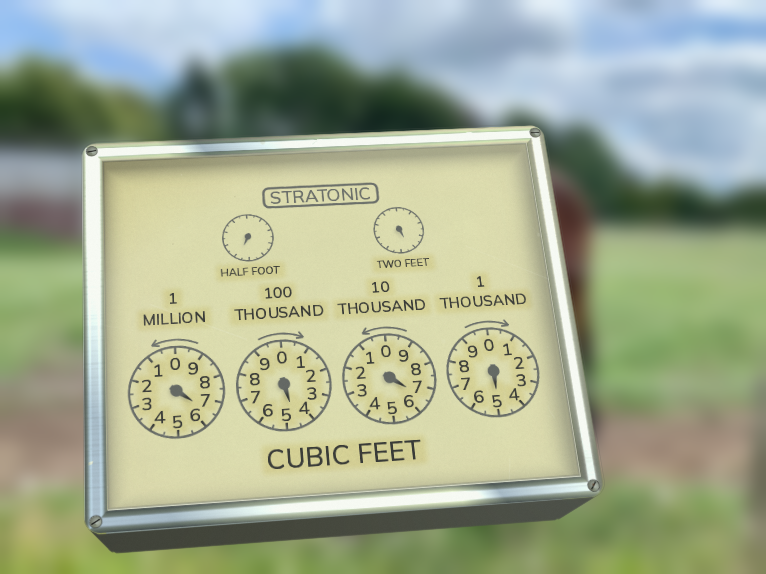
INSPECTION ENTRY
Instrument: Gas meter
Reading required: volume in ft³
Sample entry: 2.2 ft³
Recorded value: 646500 ft³
